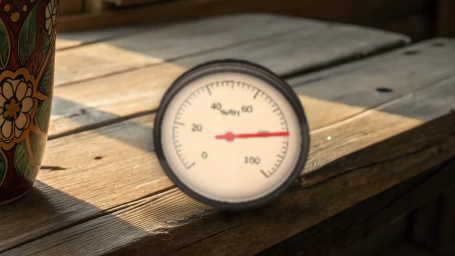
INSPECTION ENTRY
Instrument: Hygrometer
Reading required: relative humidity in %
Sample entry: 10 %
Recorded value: 80 %
